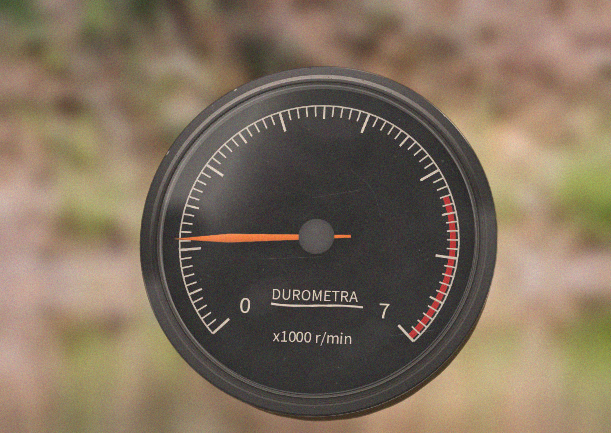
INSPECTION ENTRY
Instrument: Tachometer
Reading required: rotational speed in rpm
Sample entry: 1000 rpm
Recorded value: 1100 rpm
